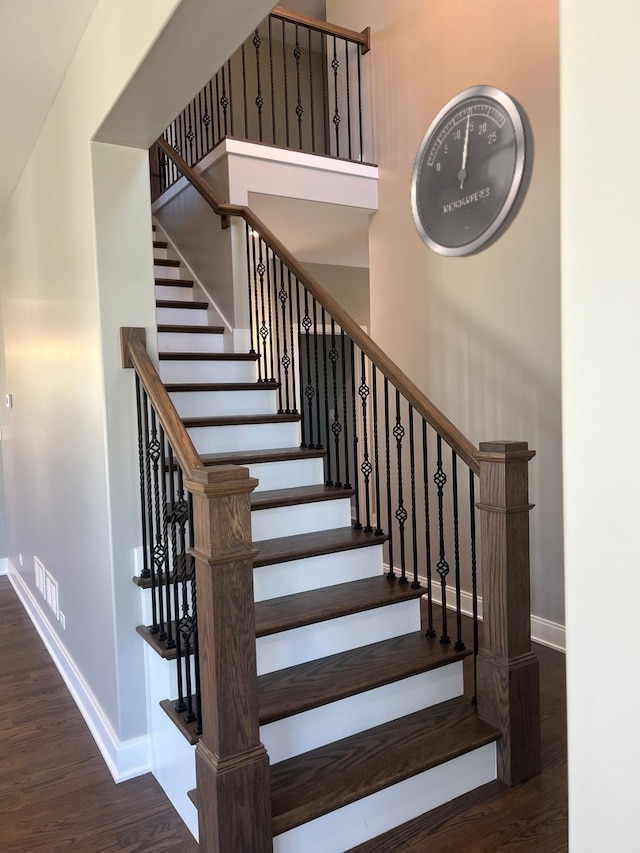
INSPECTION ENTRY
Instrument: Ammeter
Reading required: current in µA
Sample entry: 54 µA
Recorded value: 15 µA
